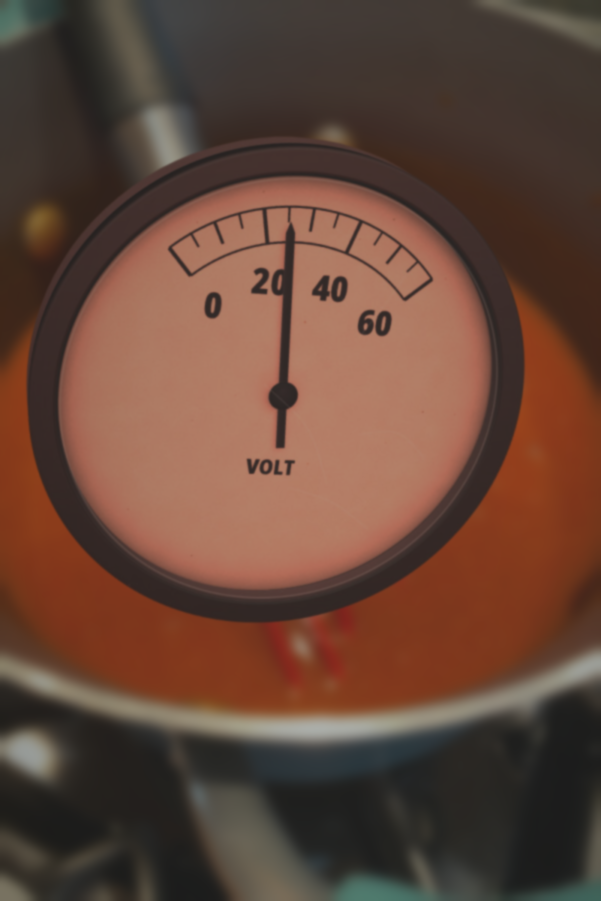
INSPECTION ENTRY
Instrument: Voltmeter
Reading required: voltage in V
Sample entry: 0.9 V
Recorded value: 25 V
